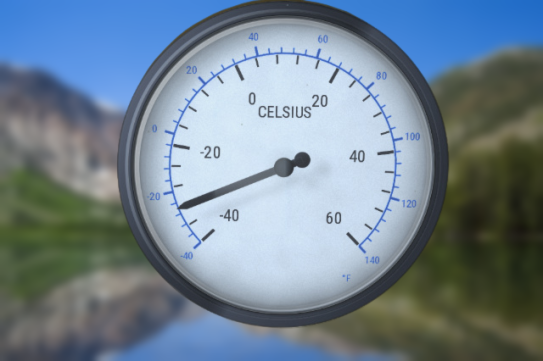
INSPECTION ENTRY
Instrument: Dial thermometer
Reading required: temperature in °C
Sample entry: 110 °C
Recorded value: -32 °C
